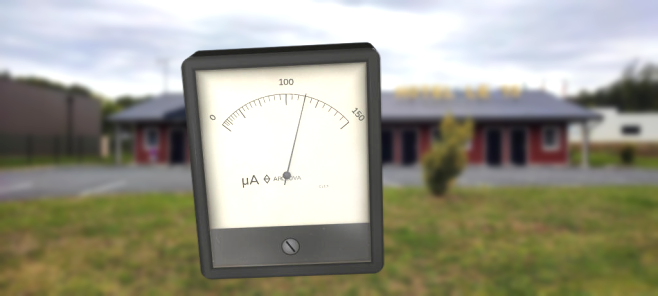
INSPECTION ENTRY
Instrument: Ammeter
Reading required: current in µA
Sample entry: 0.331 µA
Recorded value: 115 µA
